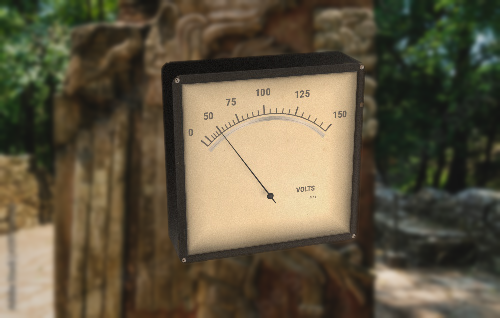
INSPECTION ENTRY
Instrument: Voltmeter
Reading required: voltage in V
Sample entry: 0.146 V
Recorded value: 50 V
